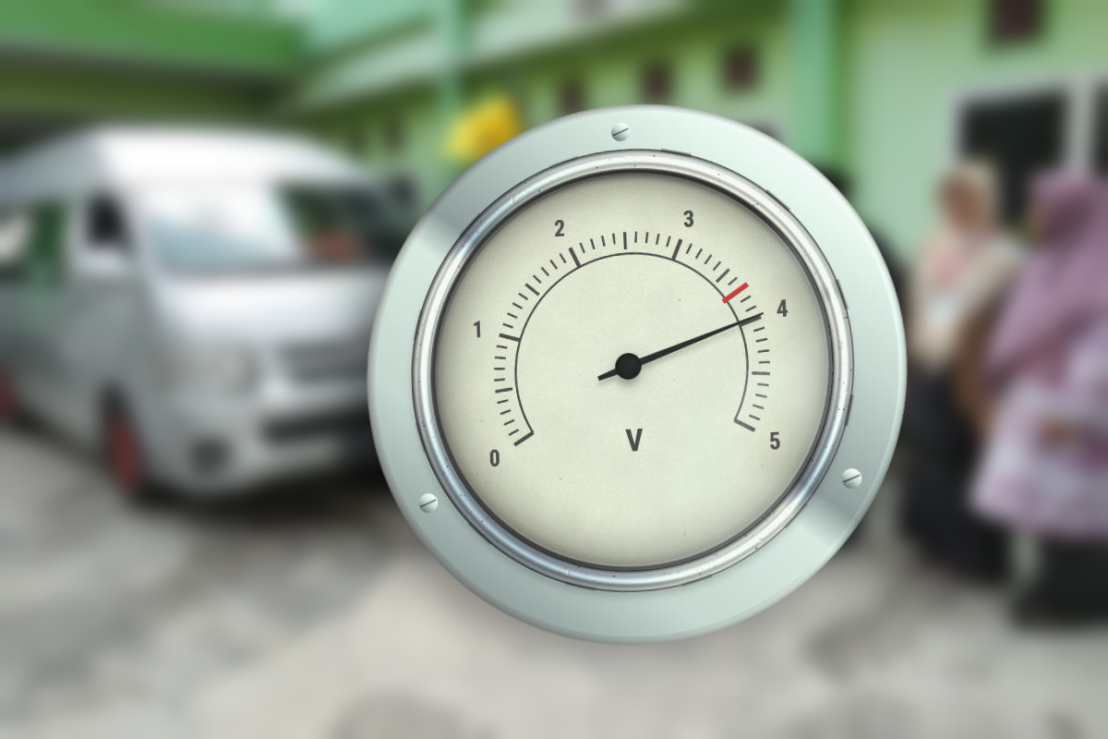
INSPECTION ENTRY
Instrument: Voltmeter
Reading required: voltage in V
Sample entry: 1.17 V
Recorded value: 4 V
